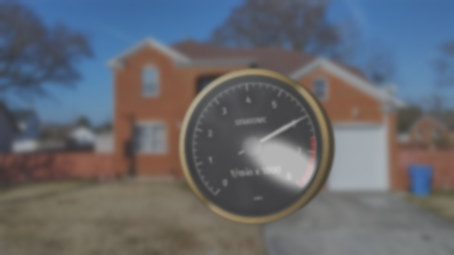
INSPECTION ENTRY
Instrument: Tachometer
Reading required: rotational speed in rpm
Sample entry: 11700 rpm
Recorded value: 6000 rpm
